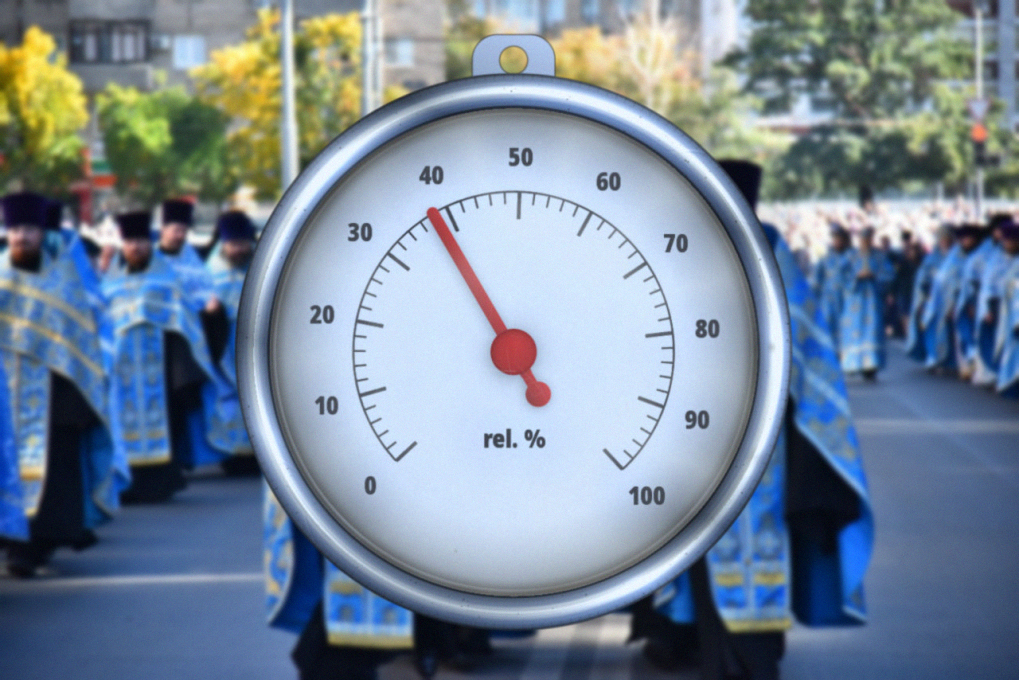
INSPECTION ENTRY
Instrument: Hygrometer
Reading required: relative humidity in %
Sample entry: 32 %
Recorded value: 38 %
